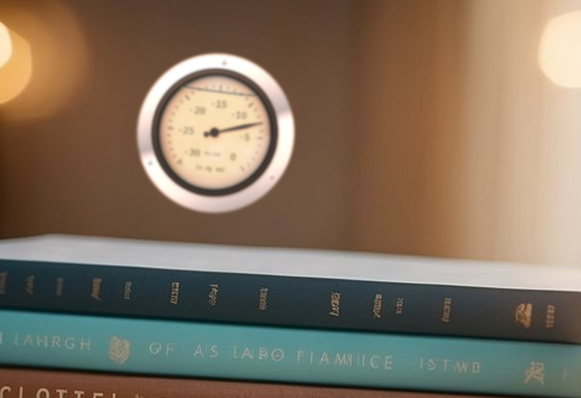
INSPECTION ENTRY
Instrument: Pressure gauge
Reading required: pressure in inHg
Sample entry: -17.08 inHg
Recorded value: -7 inHg
